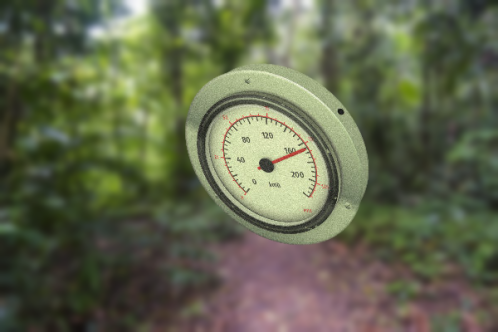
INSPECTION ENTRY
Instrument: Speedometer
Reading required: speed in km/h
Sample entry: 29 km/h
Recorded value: 165 km/h
